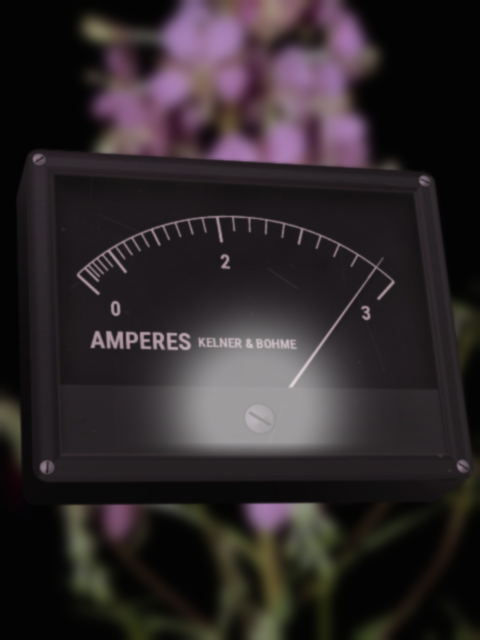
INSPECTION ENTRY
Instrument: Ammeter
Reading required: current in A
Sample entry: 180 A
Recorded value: 2.9 A
